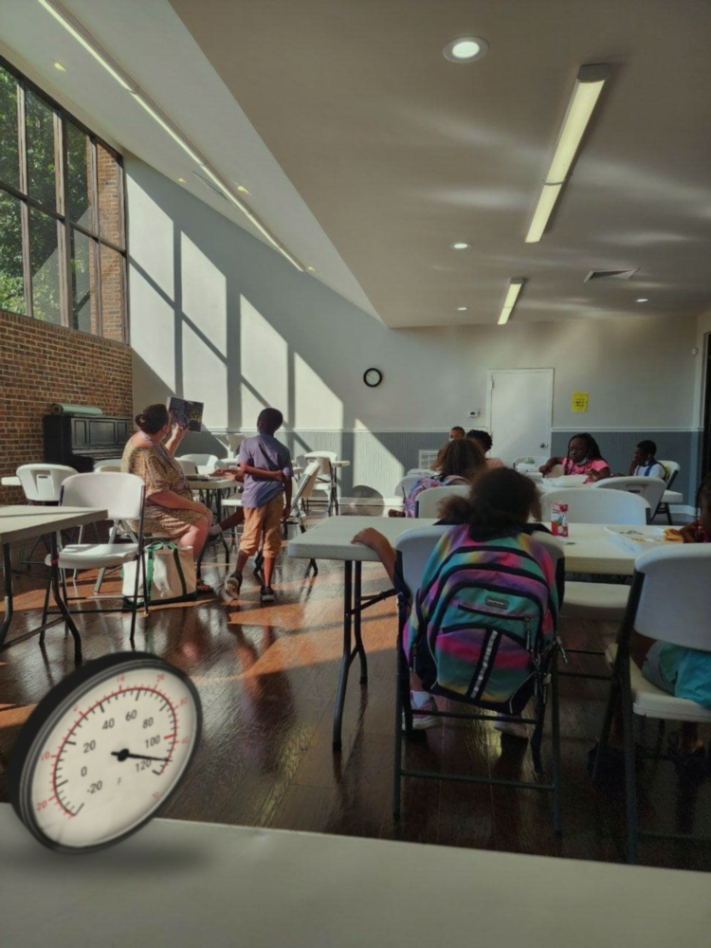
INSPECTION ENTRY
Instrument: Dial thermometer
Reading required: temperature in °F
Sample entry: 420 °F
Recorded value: 112 °F
